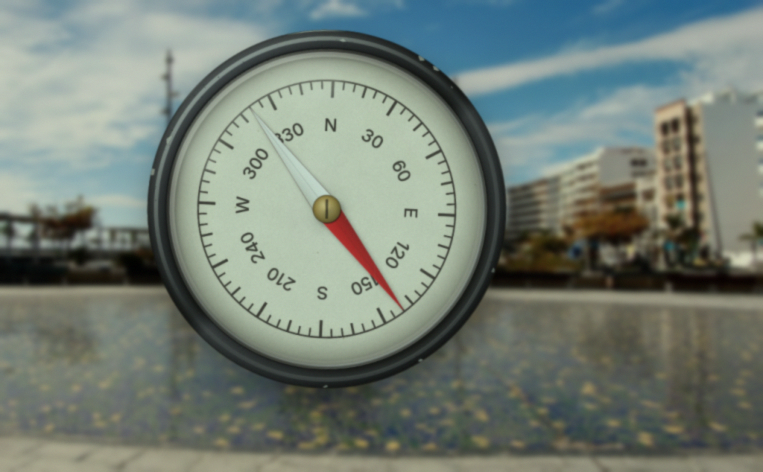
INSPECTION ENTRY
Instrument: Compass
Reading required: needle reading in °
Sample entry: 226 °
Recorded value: 140 °
